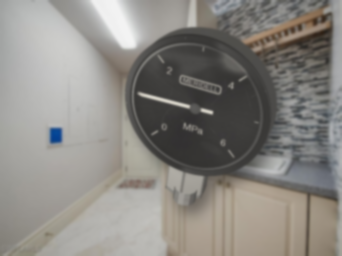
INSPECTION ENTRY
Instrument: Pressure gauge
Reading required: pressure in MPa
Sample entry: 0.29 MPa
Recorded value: 1 MPa
